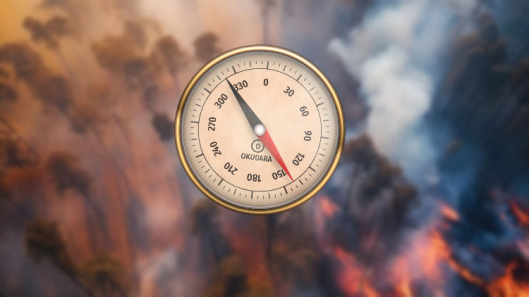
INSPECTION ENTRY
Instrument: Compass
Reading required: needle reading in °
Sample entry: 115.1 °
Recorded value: 140 °
